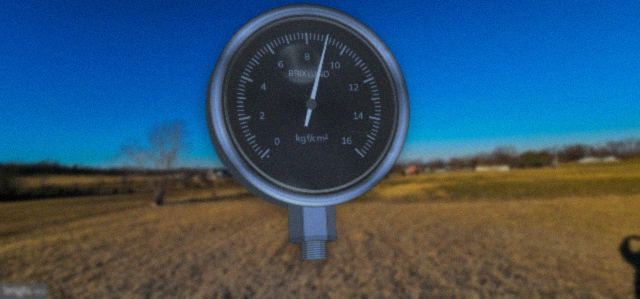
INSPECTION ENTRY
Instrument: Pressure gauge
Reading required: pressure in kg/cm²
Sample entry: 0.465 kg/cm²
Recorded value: 9 kg/cm²
